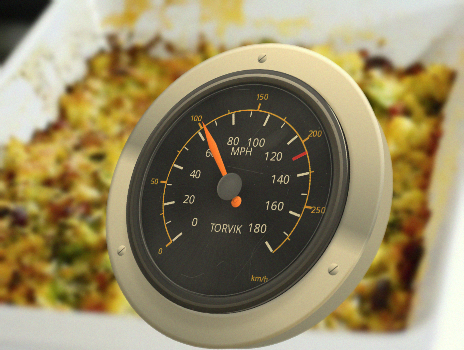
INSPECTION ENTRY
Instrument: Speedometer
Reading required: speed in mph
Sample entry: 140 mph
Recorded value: 65 mph
